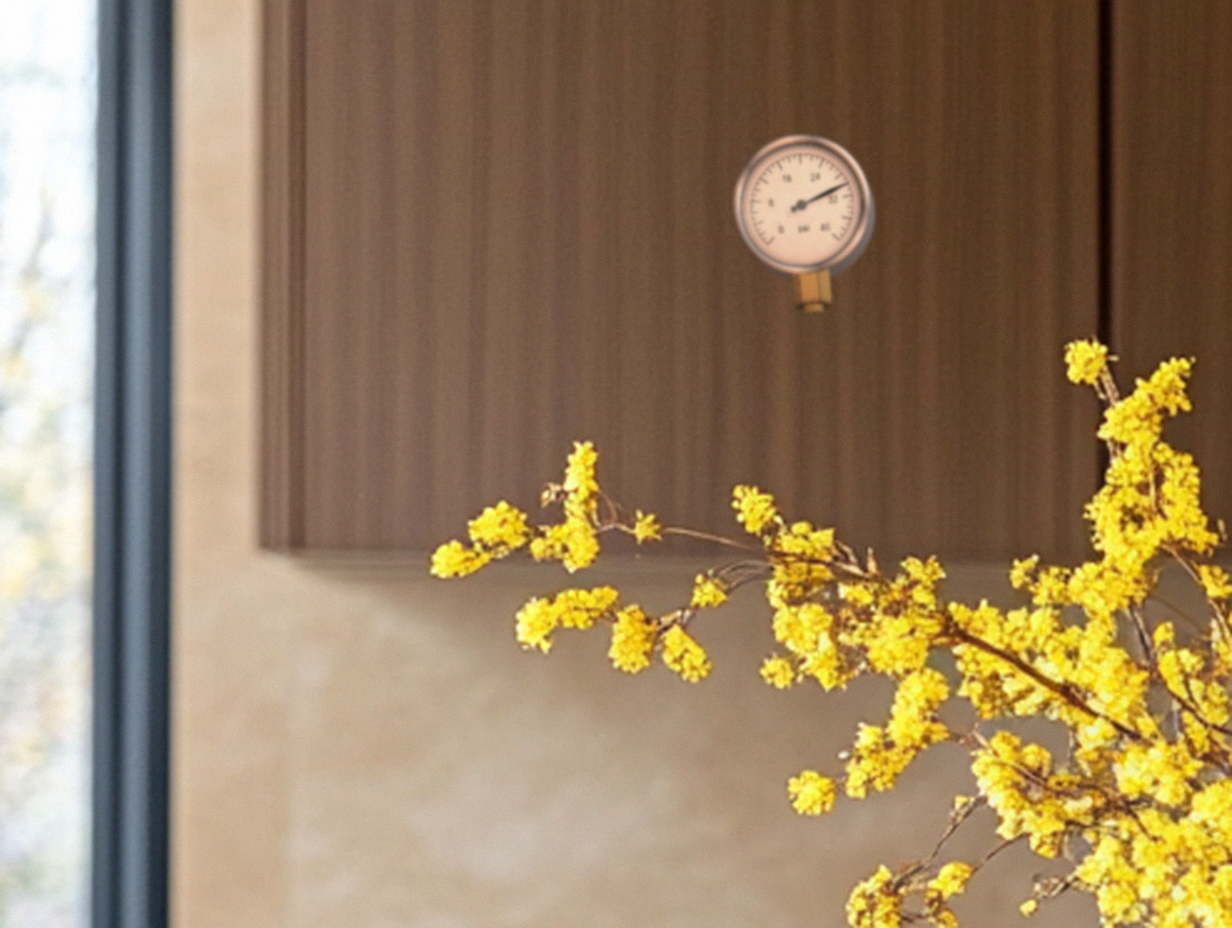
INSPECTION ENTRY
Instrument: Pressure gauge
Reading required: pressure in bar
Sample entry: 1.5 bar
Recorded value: 30 bar
